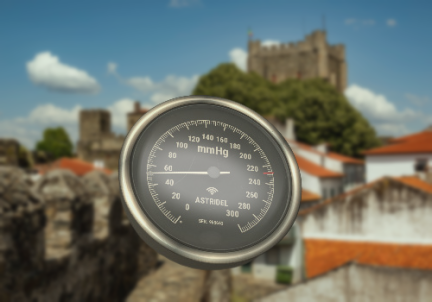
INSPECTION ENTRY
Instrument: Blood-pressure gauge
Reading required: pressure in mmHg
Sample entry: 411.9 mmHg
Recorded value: 50 mmHg
